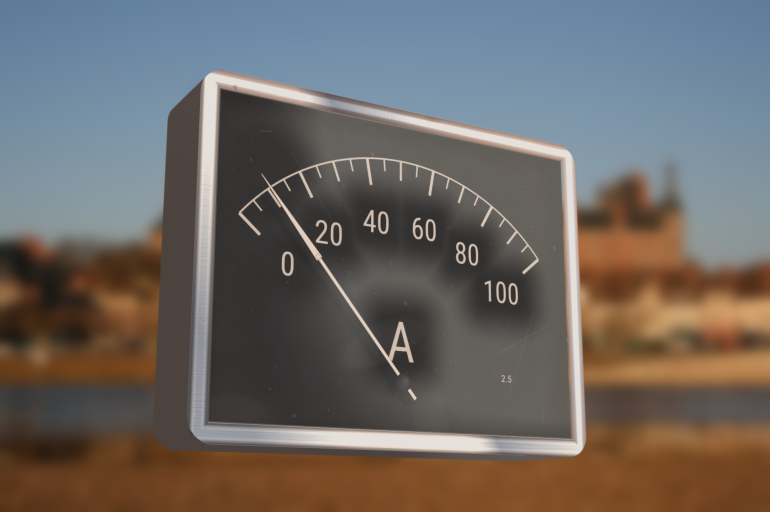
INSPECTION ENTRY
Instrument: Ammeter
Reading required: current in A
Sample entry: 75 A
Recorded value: 10 A
